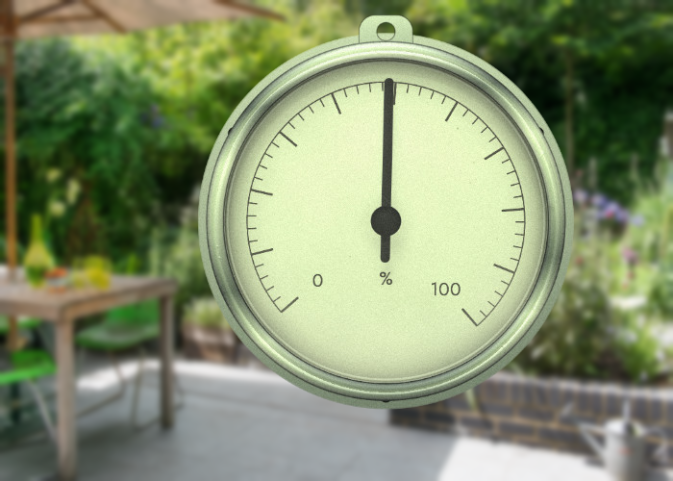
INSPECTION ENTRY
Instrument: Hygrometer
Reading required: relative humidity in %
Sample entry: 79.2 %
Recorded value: 49 %
